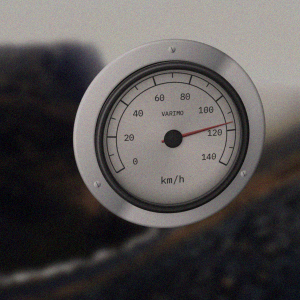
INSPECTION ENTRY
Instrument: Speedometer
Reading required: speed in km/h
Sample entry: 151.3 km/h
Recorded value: 115 km/h
